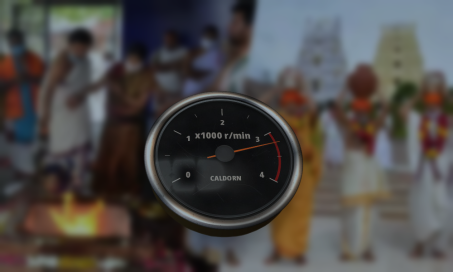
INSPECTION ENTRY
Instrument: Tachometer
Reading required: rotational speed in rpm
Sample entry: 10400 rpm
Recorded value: 3250 rpm
